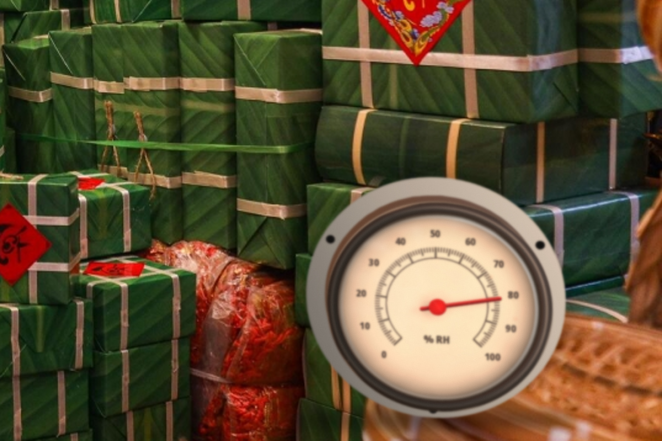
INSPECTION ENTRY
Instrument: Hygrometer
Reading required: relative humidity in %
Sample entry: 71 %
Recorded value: 80 %
